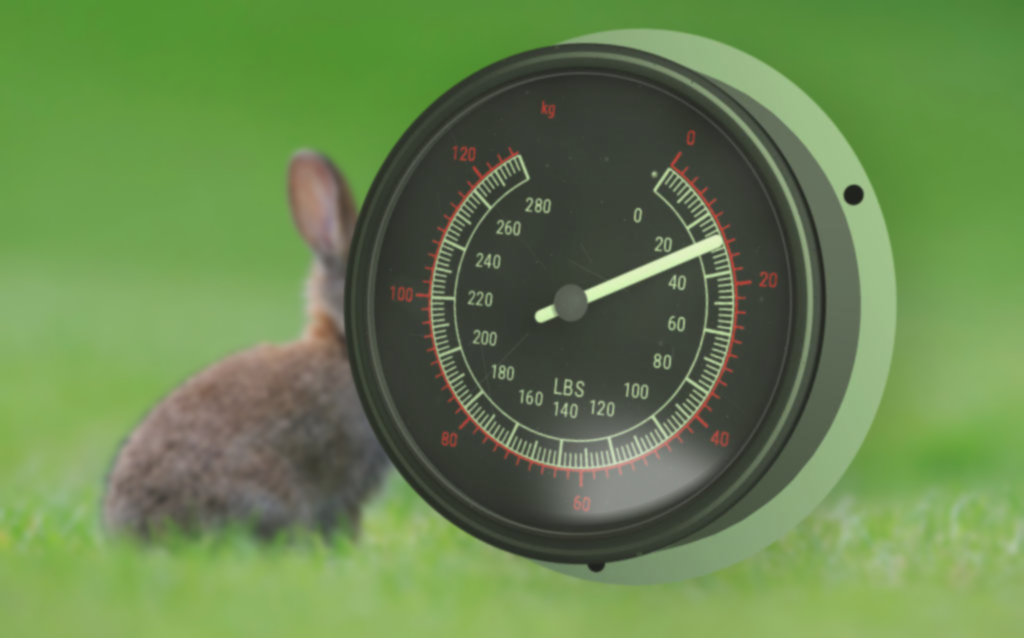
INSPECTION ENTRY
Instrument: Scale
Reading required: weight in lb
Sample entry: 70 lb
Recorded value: 30 lb
